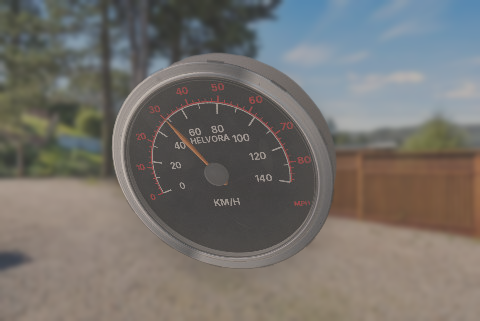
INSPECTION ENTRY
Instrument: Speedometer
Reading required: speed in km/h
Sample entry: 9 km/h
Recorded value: 50 km/h
